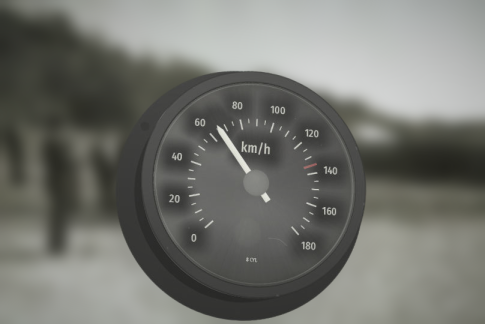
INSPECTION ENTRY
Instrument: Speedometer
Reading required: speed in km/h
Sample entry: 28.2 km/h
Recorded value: 65 km/h
